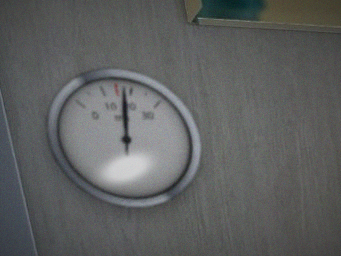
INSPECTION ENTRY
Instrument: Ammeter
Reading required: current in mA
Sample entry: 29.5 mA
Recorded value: 17.5 mA
